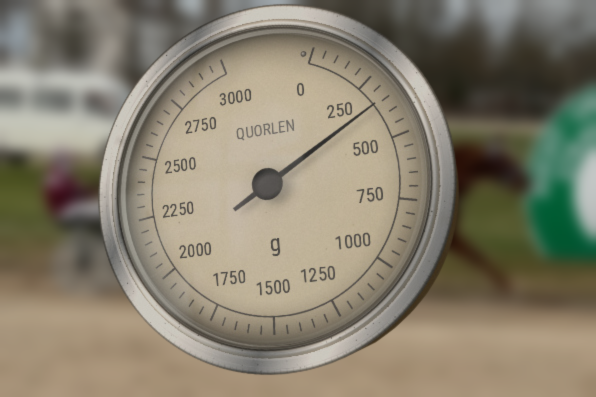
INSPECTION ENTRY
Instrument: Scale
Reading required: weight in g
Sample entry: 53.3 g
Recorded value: 350 g
